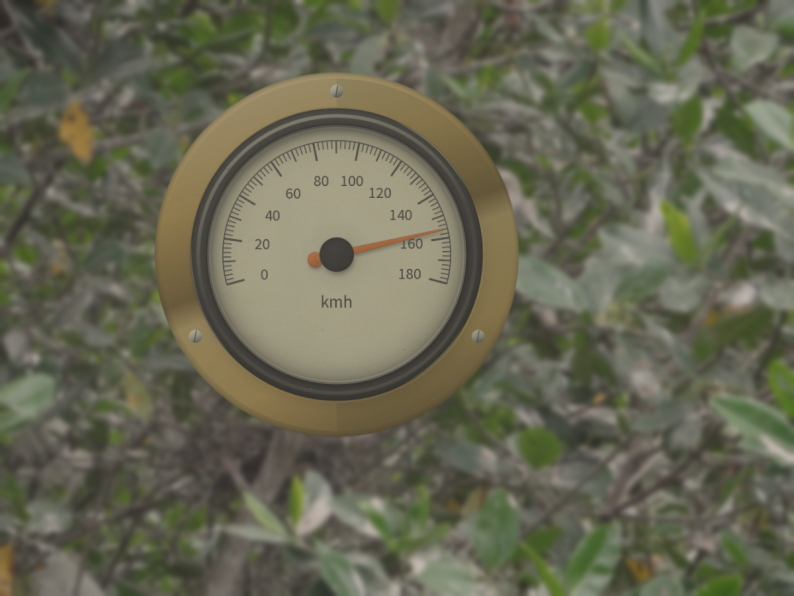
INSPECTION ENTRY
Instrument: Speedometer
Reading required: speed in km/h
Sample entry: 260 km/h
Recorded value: 156 km/h
